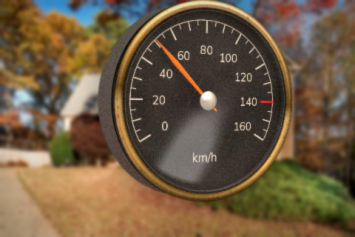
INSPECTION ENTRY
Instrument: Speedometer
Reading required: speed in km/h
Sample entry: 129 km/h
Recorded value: 50 km/h
